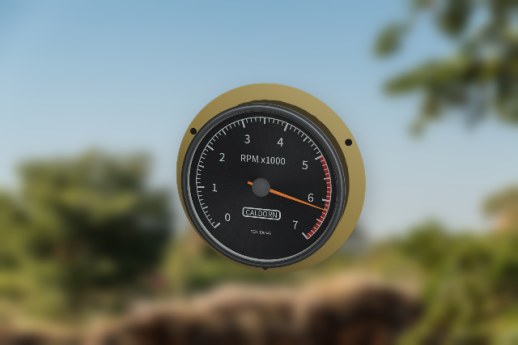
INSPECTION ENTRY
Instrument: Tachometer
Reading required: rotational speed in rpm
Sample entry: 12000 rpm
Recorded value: 6200 rpm
